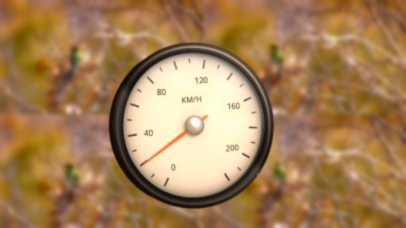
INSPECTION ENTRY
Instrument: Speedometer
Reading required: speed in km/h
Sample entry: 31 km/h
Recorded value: 20 km/h
